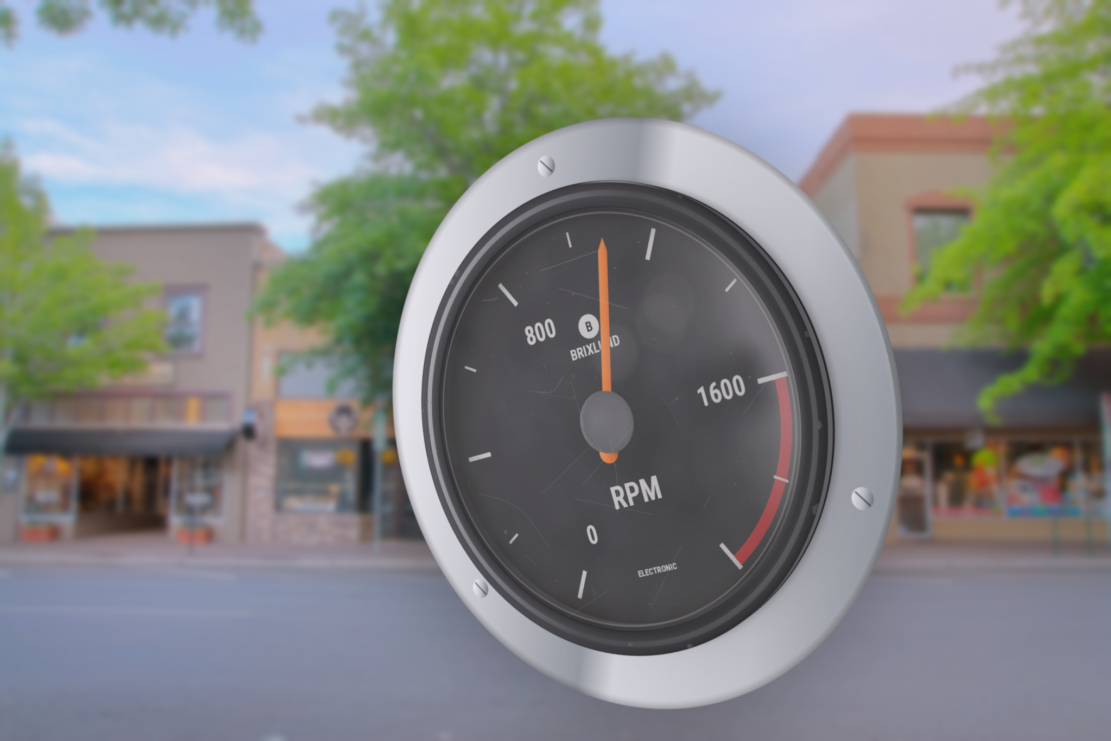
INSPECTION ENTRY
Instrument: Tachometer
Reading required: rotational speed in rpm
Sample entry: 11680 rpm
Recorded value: 1100 rpm
